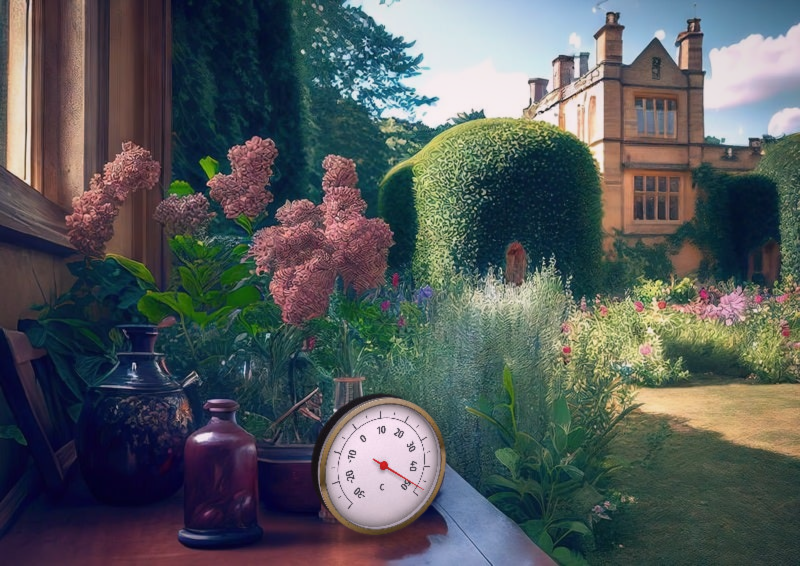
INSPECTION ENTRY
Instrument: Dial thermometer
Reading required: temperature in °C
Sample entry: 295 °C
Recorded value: 47.5 °C
